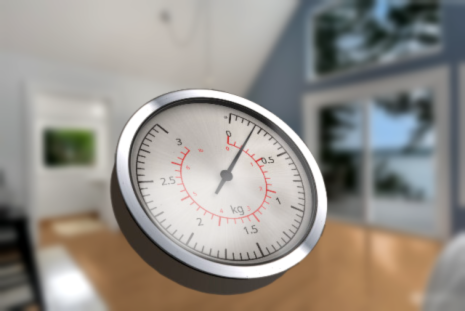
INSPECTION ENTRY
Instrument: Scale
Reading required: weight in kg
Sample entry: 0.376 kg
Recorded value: 0.2 kg
